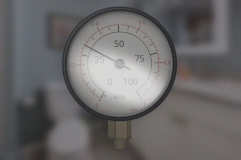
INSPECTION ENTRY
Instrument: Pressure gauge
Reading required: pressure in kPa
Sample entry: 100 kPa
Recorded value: 30 kPa
